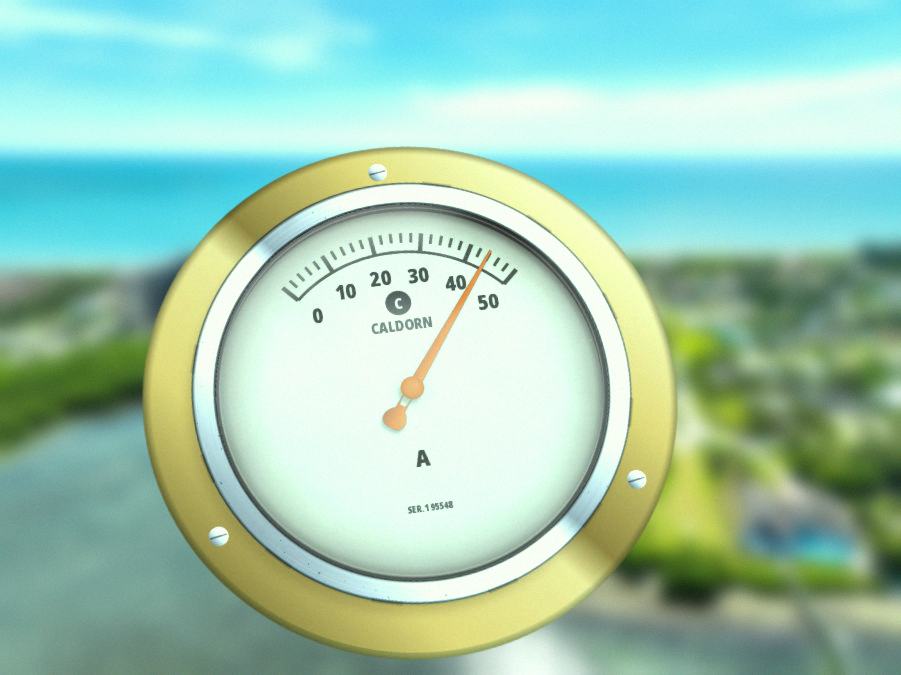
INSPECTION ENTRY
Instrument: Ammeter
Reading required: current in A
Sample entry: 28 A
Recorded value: 44 A
